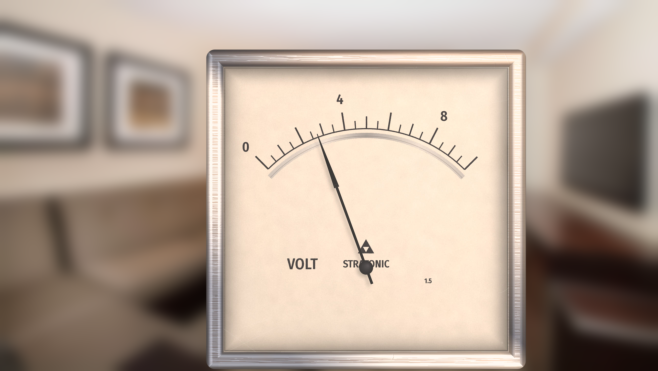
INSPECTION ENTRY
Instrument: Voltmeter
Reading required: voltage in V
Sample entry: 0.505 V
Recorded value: 2.75 V
